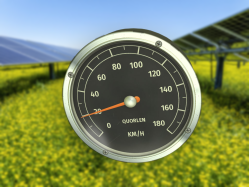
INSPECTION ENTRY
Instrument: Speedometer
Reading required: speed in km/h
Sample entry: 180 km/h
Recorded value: 20 km/h
